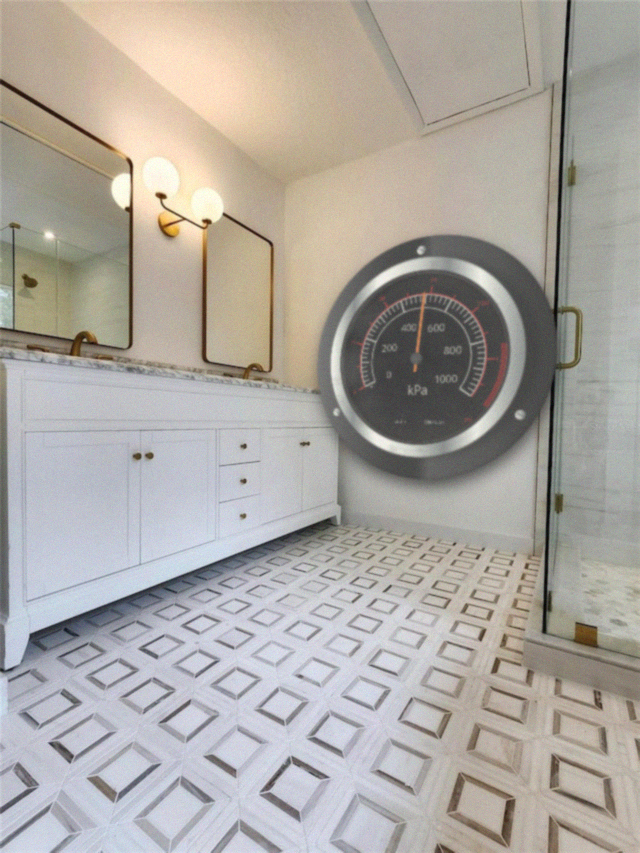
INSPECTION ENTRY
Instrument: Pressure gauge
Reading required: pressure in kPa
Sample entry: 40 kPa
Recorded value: 500 kPa
